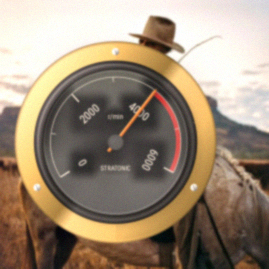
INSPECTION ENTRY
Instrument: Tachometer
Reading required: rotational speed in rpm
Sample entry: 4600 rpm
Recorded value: 4000 rpm
